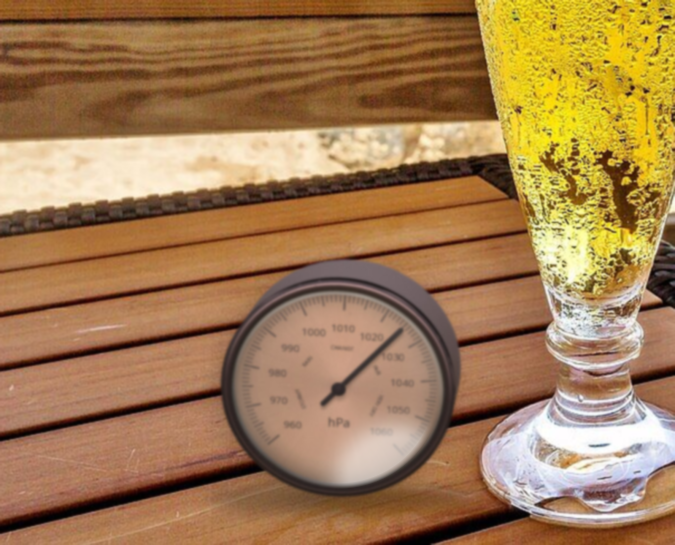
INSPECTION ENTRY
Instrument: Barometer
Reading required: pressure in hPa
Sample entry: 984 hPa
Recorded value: 1025 hPa
